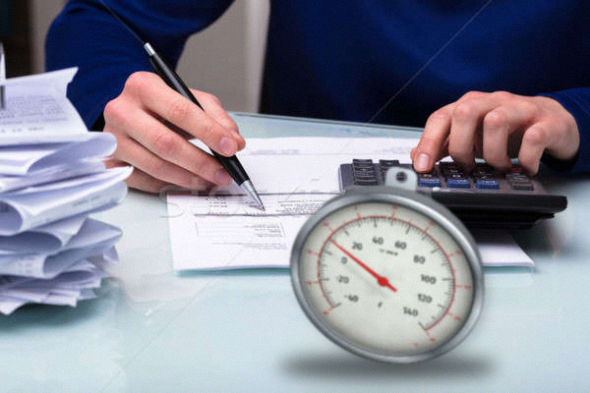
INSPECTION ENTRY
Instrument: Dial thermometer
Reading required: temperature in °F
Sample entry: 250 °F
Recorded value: 10 °F
